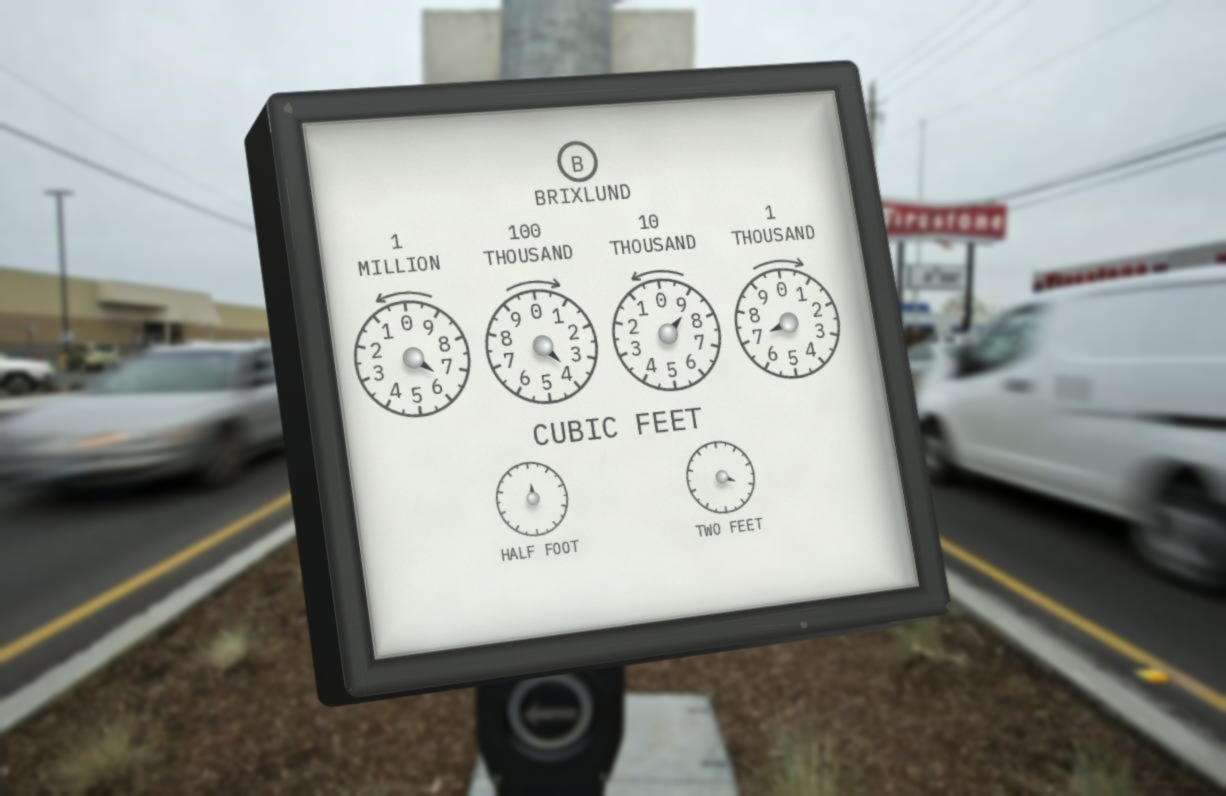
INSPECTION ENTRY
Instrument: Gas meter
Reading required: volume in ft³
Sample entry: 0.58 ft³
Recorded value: 638700 ft³
